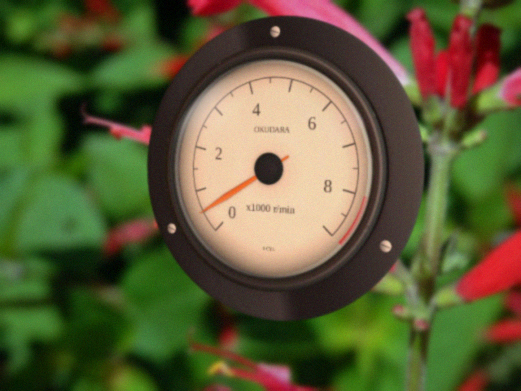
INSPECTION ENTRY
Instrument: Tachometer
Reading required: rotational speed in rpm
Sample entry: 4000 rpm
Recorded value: 500 rpm
